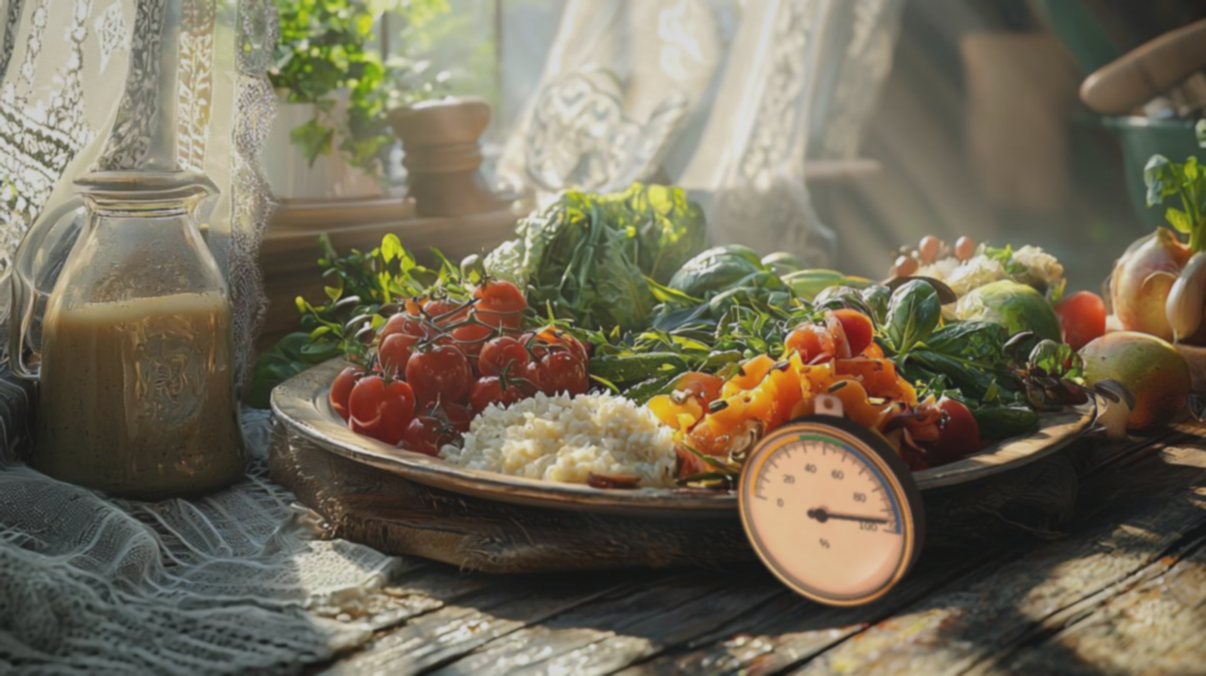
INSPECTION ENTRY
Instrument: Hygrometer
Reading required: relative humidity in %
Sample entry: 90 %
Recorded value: 95 %
